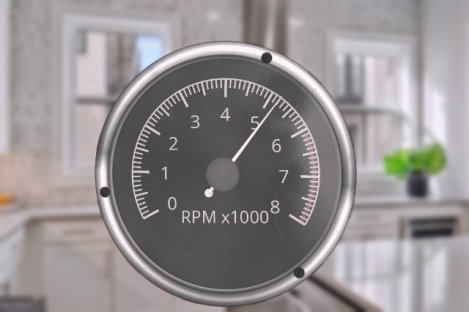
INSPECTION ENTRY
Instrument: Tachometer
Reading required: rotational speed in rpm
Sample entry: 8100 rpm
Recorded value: 5200 rpm
